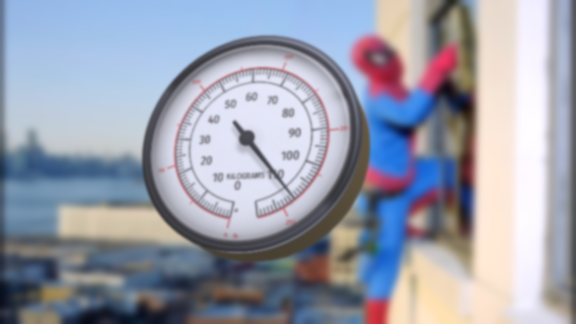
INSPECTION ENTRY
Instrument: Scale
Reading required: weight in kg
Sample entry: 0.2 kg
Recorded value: 110 kg
